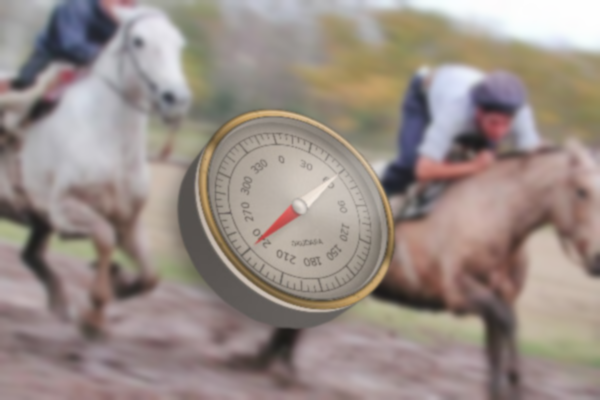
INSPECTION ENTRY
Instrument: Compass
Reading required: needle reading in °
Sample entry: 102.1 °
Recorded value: 240 °
